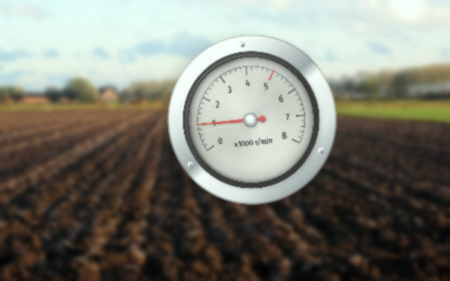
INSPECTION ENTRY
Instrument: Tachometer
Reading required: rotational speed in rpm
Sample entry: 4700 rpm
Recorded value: 1000 rpm
